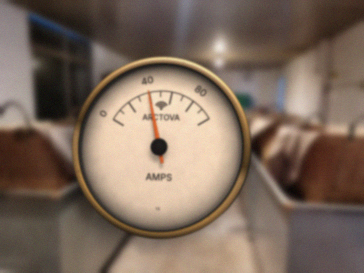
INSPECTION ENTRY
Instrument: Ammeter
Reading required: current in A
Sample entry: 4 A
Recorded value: 40 A
